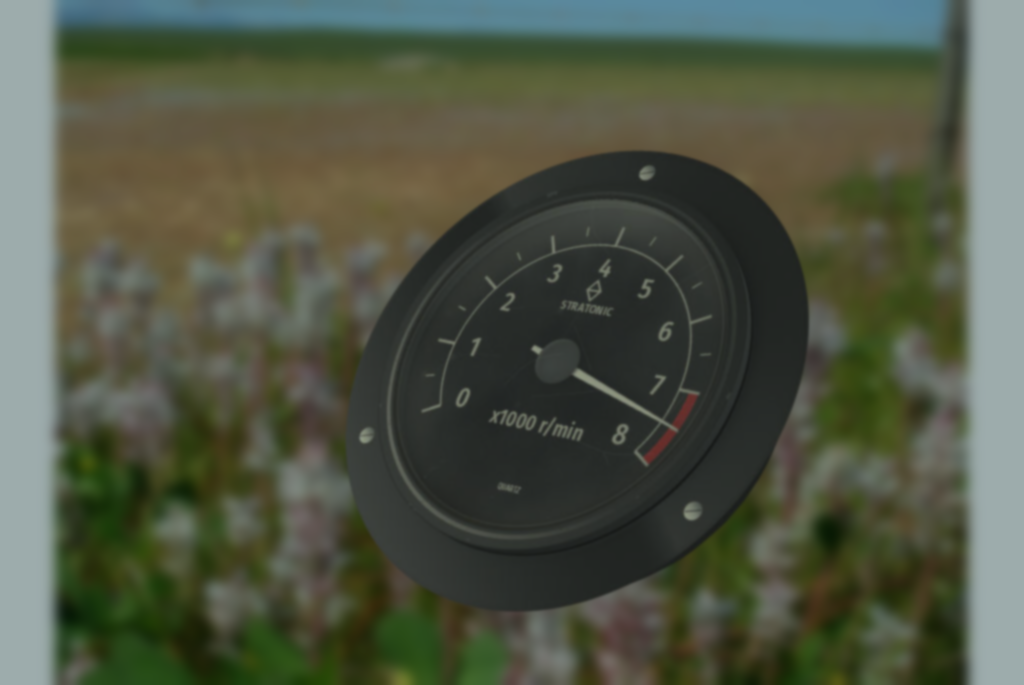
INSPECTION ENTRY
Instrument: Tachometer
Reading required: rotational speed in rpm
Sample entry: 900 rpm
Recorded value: 7500 rpm
